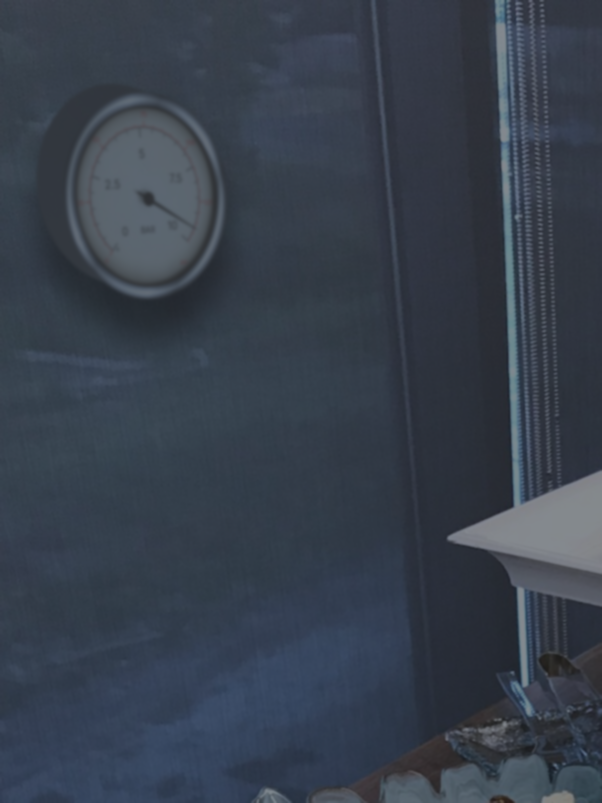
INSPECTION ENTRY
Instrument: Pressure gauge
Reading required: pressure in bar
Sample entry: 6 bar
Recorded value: 9.5 bar
